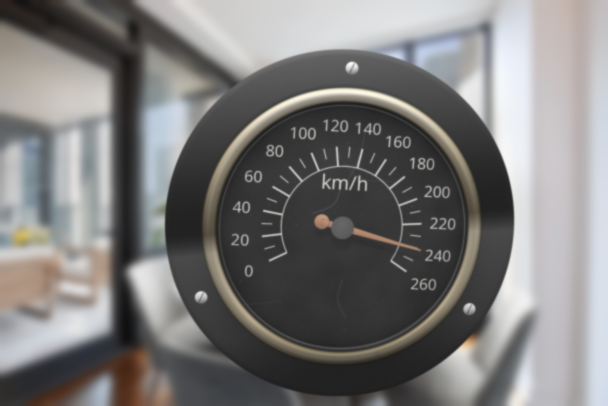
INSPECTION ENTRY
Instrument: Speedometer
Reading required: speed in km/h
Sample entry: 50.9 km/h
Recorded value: 240 km/h
